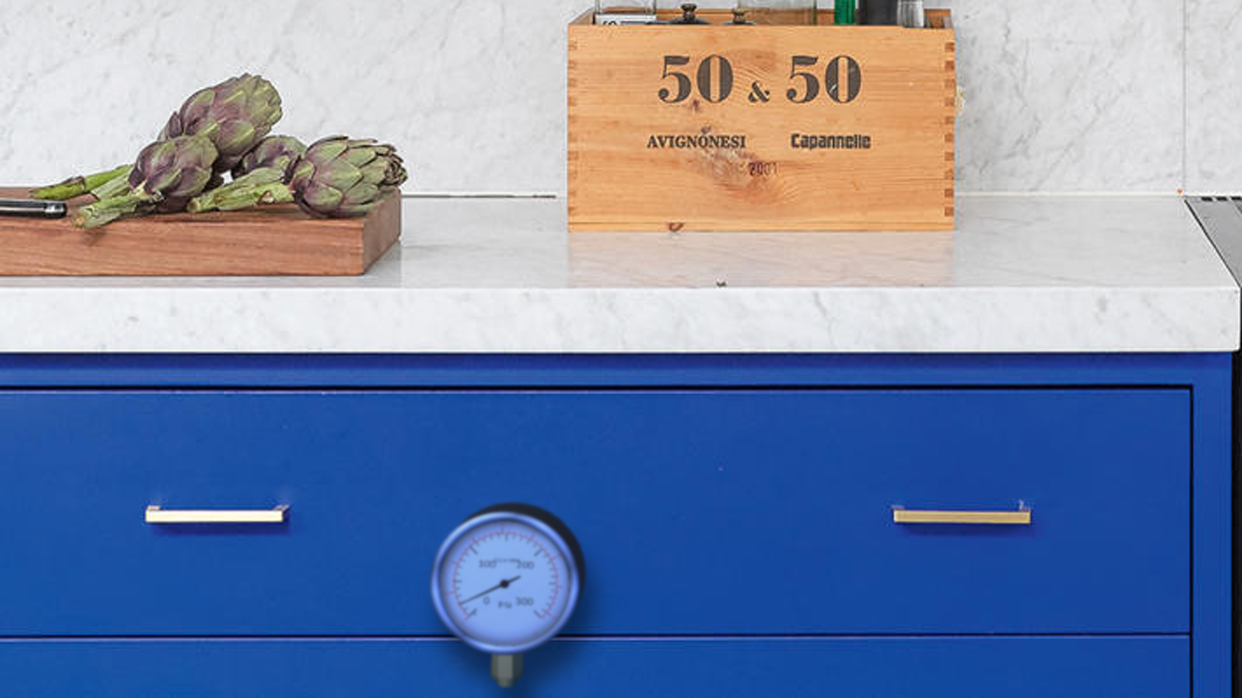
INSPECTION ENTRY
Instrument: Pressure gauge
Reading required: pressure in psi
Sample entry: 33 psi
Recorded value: 20 psi
